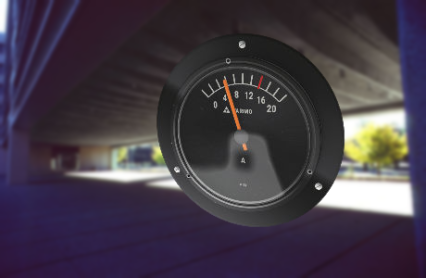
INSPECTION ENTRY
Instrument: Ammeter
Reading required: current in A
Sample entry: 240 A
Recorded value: 6 A
